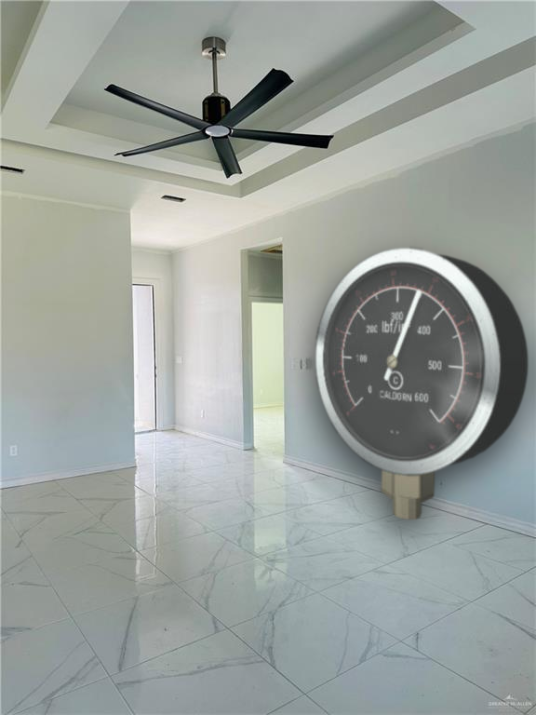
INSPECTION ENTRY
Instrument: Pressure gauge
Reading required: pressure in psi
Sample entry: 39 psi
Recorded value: 350 psi
